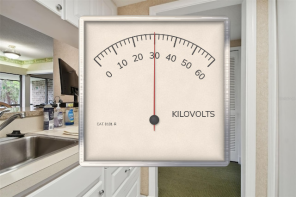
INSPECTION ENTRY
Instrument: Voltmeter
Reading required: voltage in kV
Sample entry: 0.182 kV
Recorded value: 30 kV
